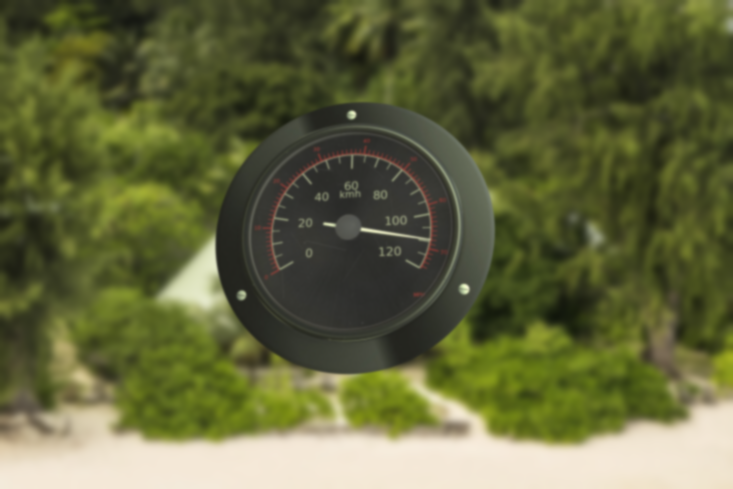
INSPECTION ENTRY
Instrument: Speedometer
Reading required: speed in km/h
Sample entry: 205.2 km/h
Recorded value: 110 km/h
